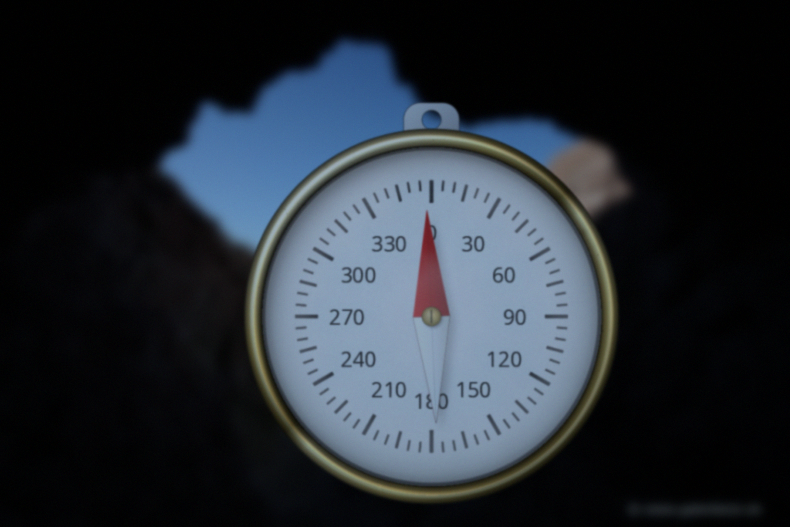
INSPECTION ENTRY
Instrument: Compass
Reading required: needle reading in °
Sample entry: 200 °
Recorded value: 357.5 °
